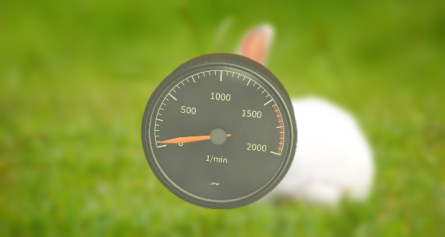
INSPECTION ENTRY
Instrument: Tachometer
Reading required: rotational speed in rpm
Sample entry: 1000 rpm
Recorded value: 50 rpm
